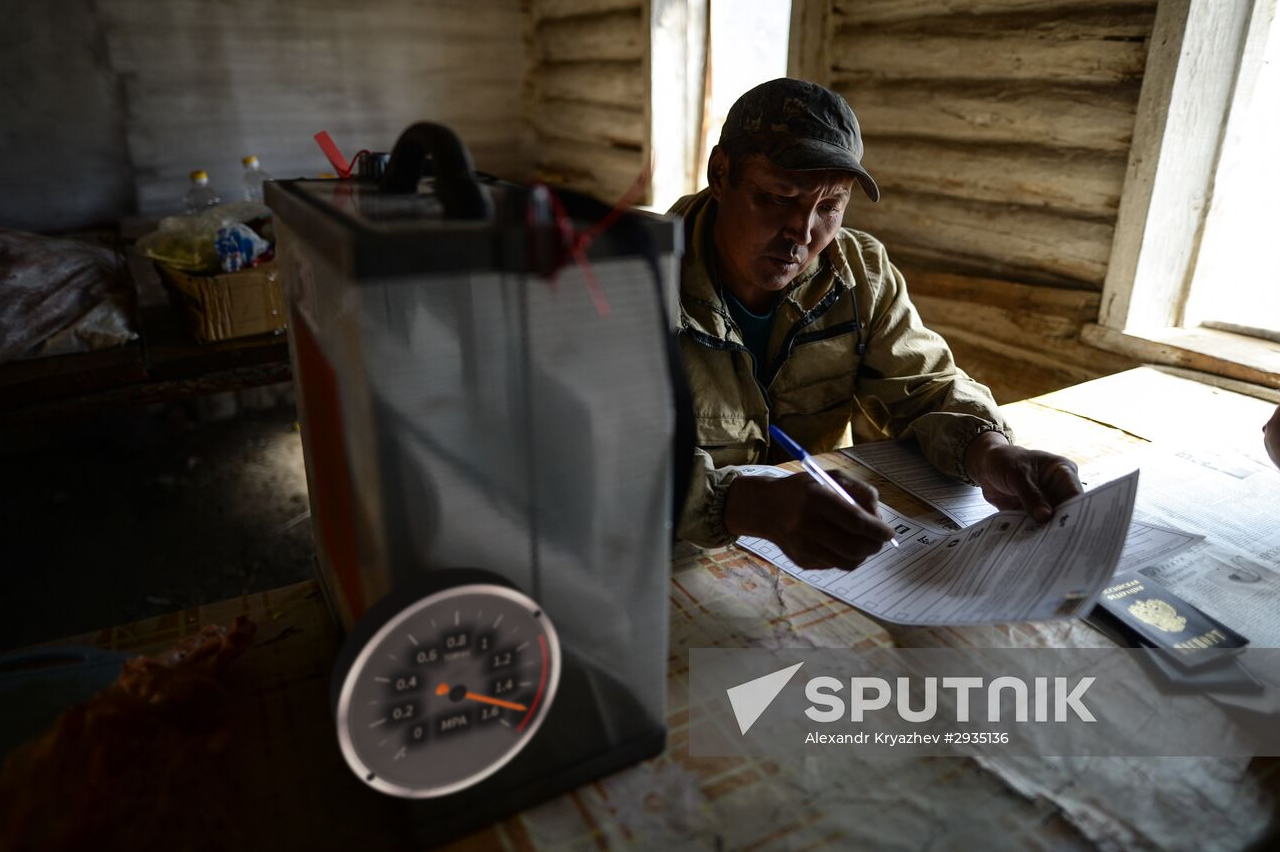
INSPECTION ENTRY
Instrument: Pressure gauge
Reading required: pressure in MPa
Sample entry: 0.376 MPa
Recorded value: 1.5 MPa
